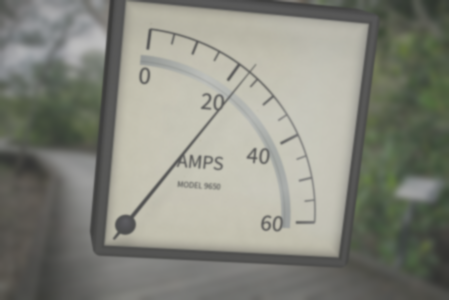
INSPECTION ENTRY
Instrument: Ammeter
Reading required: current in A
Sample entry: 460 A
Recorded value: 22.5 A
